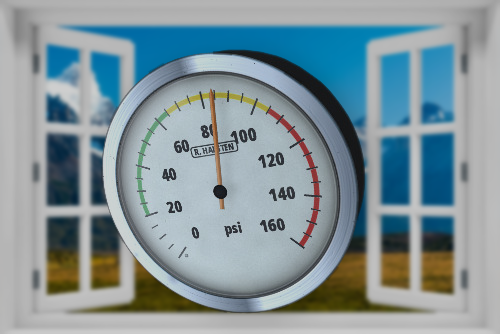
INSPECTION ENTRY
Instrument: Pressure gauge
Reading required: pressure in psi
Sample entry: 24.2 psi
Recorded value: 85 psi
